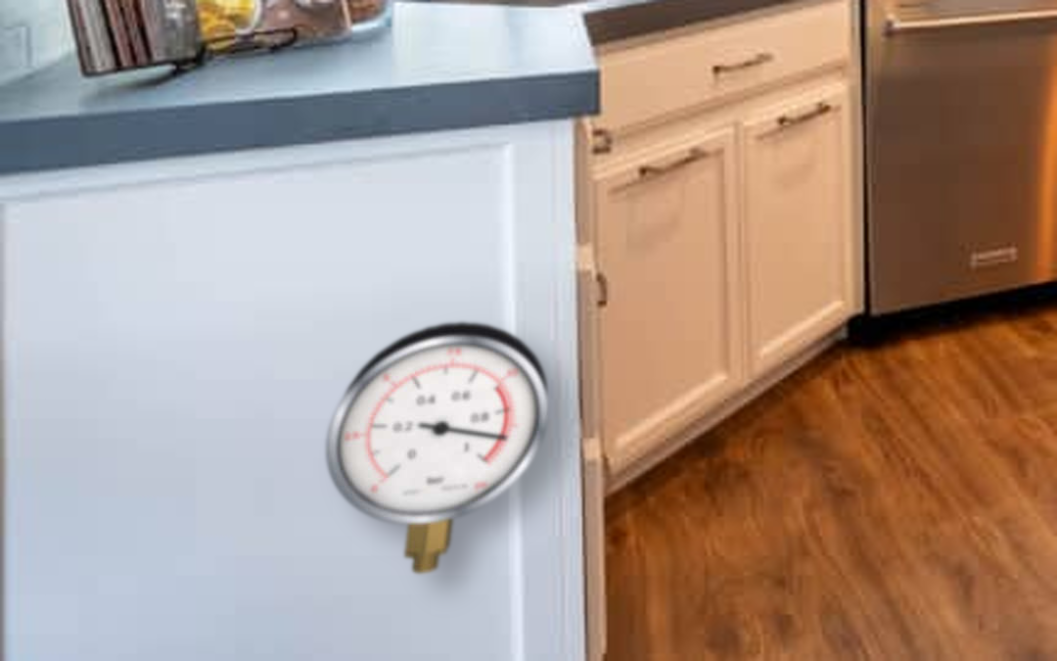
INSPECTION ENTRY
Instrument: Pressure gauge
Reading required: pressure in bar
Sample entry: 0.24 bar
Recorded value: 0.9 bar
